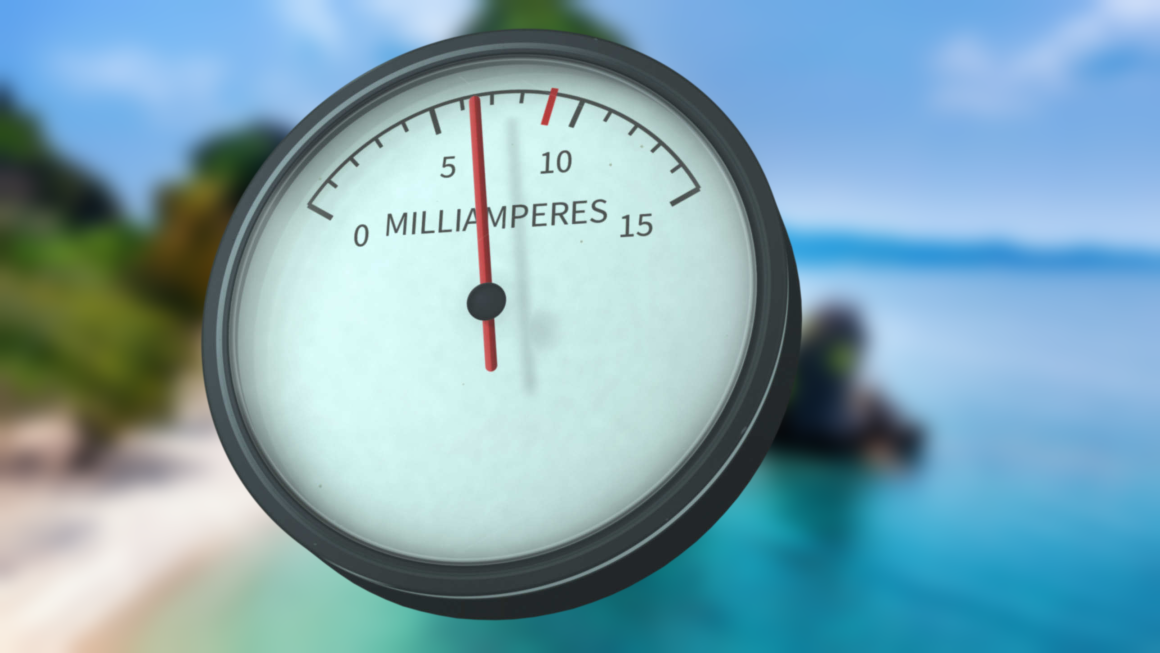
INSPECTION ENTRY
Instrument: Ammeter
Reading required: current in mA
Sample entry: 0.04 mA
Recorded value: 6.5 mA
